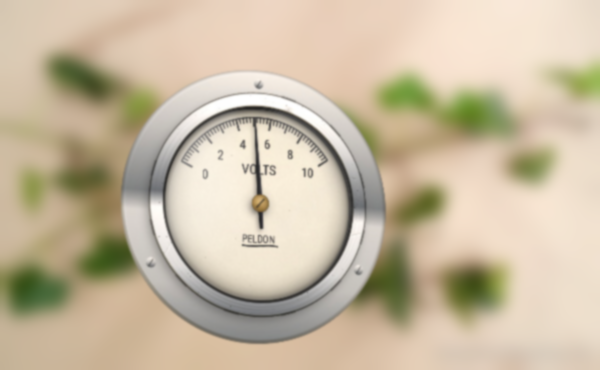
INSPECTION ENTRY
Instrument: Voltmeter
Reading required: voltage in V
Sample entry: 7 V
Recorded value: 5 V
